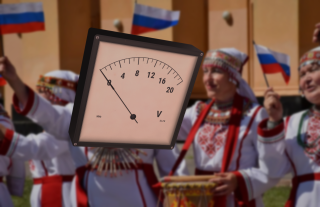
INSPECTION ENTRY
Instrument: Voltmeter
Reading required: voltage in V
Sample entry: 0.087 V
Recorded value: 0 V
